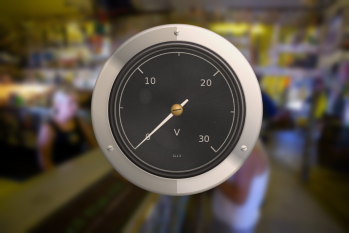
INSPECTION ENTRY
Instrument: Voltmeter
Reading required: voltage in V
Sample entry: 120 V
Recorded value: 0 V
